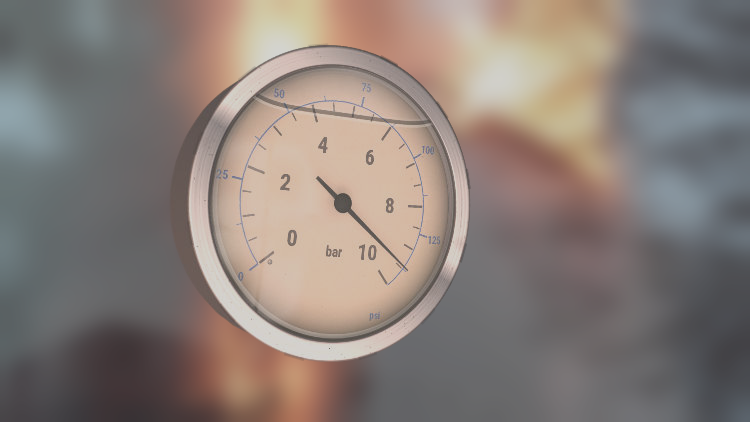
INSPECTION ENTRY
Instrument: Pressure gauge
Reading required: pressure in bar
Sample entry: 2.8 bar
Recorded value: 9.5 bar
